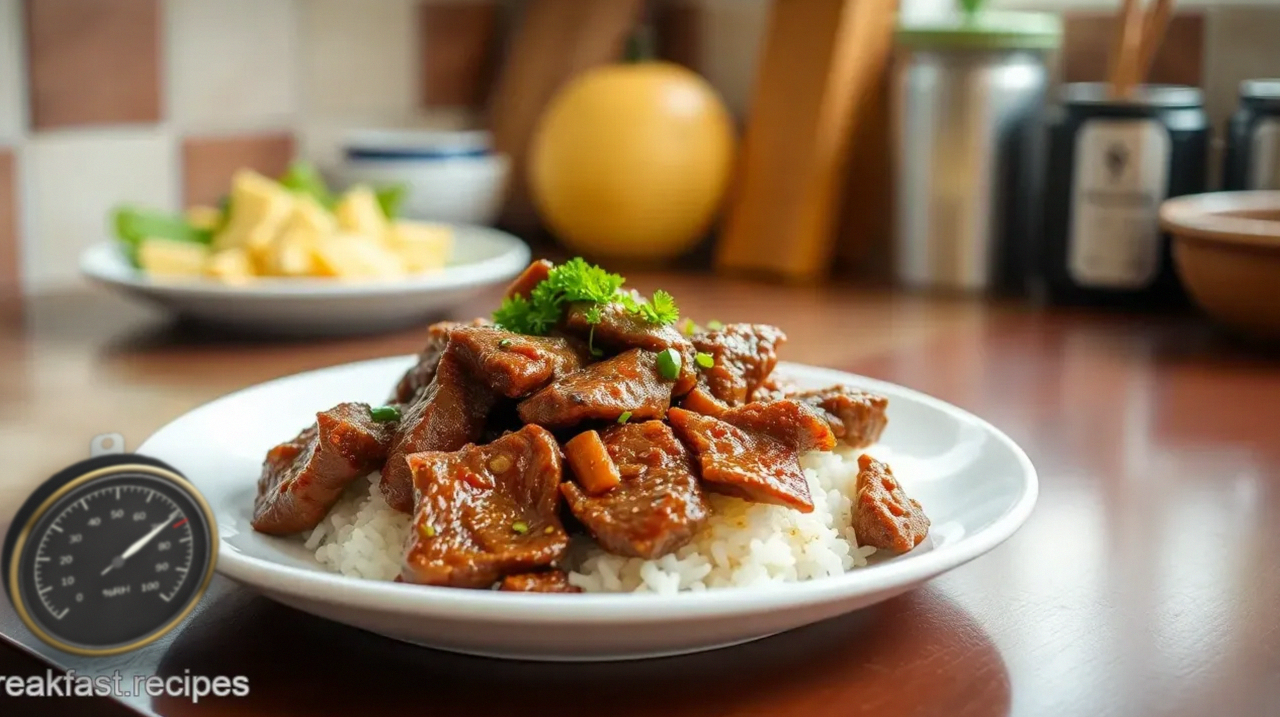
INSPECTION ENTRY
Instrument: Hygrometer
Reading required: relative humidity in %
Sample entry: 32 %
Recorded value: 70 %
